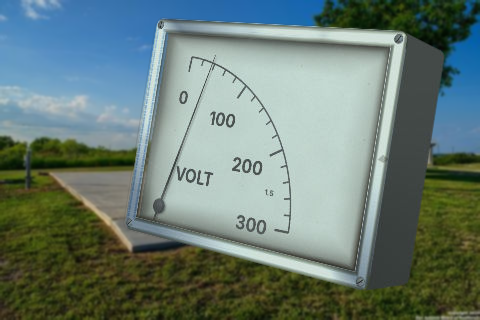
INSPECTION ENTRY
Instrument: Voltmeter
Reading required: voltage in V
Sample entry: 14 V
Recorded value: 40 V
